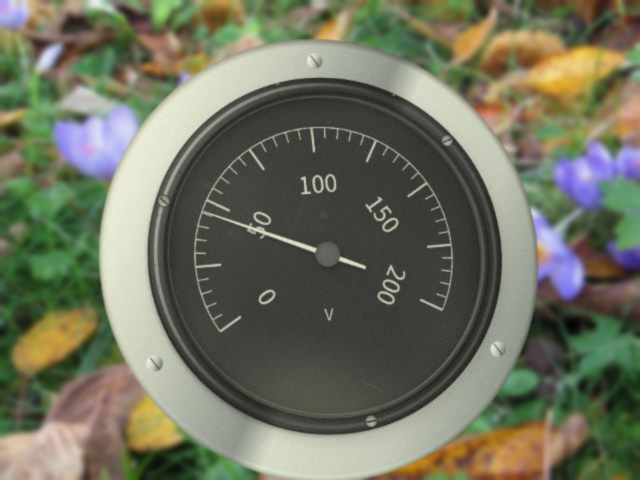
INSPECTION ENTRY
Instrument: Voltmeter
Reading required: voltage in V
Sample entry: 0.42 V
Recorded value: 45 V
